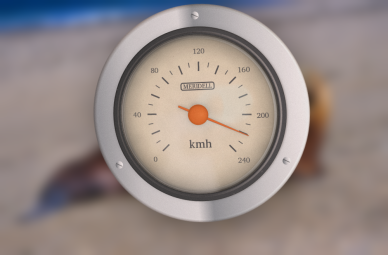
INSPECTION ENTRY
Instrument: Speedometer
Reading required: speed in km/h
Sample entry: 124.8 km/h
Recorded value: 220 km/h
